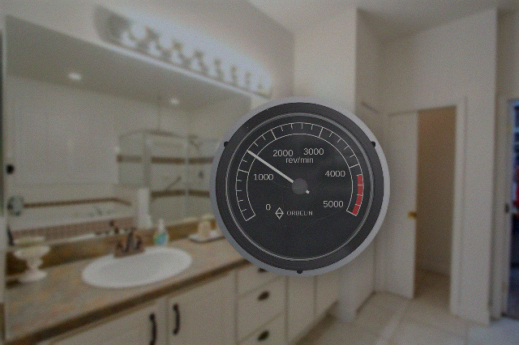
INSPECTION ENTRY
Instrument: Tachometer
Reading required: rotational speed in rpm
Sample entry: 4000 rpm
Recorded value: 1400 rpm
